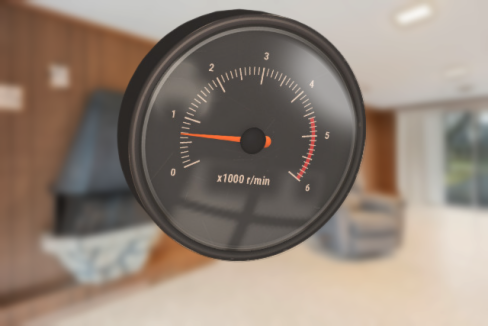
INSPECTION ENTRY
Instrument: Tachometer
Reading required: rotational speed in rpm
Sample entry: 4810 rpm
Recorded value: 700 rpm
